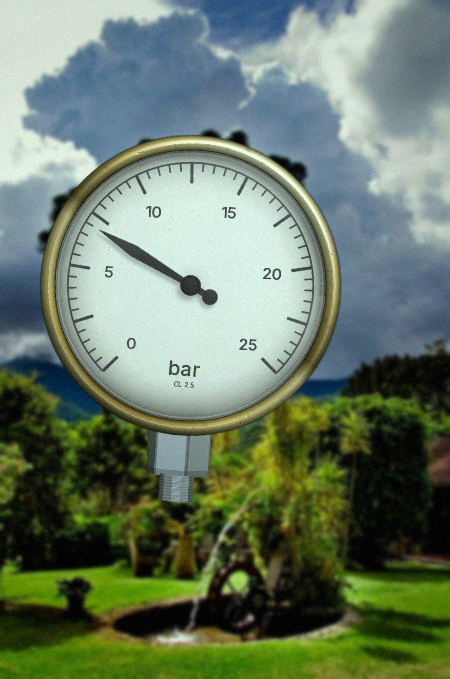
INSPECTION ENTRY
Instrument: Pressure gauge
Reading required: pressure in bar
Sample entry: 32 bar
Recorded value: 7 bar
